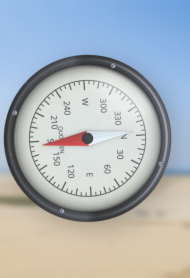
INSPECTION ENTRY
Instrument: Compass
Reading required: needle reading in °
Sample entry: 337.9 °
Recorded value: 175 °
